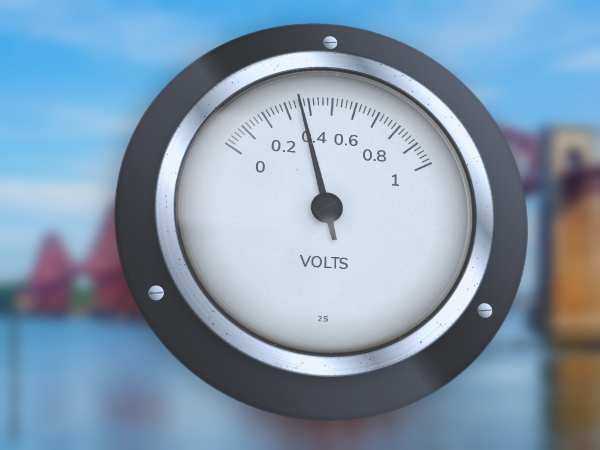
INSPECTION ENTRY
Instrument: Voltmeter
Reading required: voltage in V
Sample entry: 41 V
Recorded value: 0.36 V
